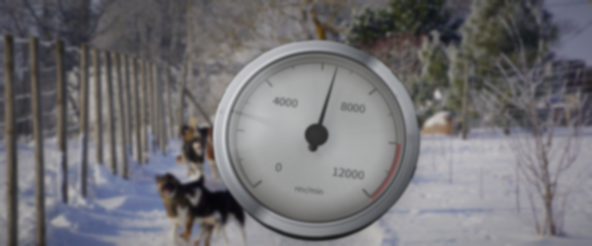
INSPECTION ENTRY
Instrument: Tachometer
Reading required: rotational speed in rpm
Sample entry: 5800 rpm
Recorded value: 6500 rpm
